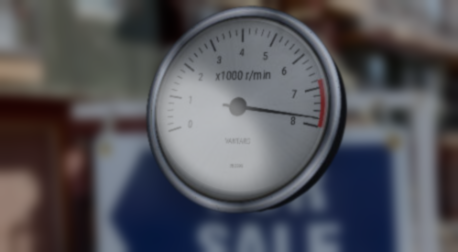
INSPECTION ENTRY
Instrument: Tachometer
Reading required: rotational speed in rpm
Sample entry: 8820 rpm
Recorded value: 7800 rpm
